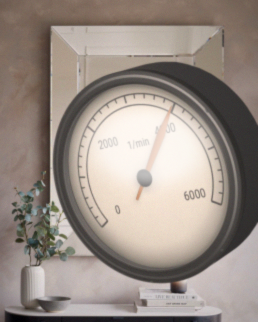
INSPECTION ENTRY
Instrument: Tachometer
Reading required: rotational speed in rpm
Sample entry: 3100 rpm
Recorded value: 4000 rpm
